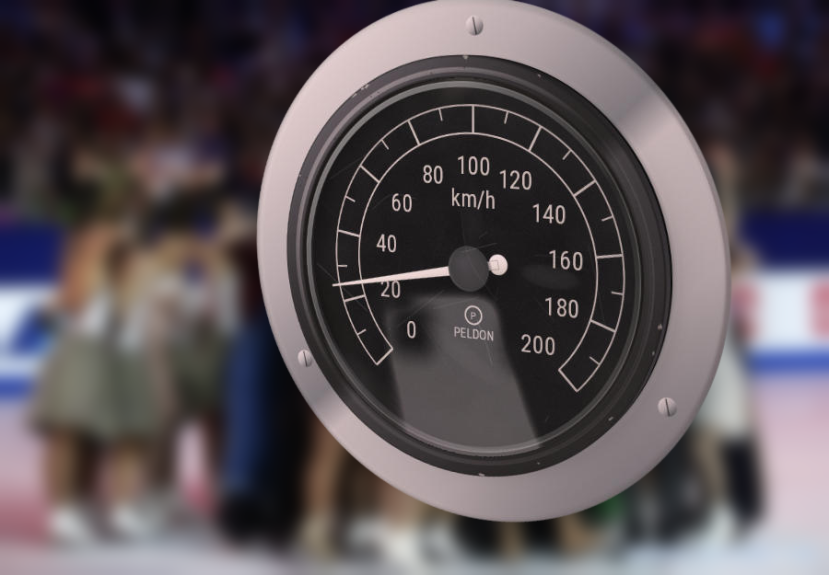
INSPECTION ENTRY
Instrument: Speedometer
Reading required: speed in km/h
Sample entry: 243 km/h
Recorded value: 25 km/h
